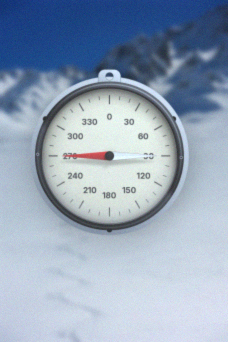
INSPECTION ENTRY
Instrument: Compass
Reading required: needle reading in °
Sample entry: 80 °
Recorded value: 270 °
